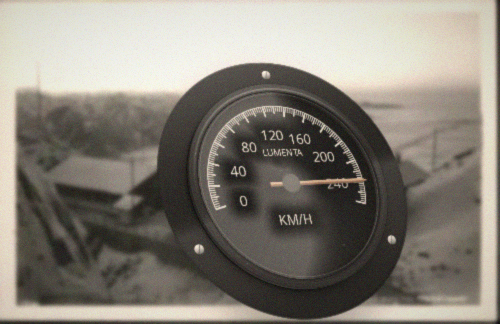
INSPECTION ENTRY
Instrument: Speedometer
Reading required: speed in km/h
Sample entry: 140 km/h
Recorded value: 240 km/h
